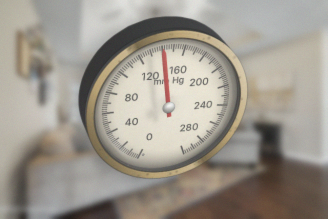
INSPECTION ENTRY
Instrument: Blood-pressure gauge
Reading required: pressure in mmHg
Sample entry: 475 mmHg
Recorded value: 140 mmHg
